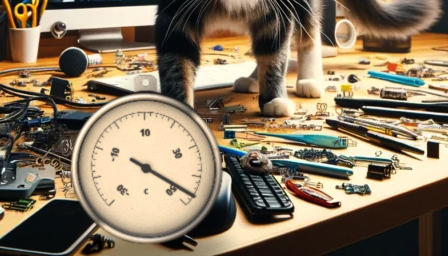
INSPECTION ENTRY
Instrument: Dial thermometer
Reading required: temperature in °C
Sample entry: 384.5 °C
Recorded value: 46 °C
